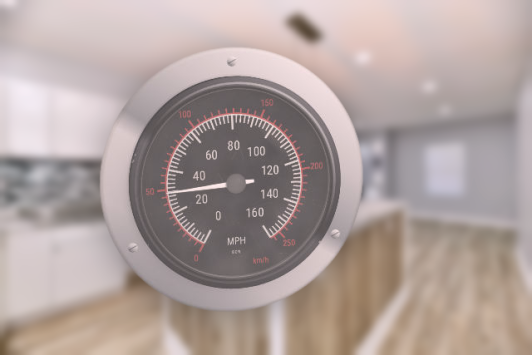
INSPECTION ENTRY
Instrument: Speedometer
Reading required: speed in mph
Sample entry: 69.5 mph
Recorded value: 30 mph
